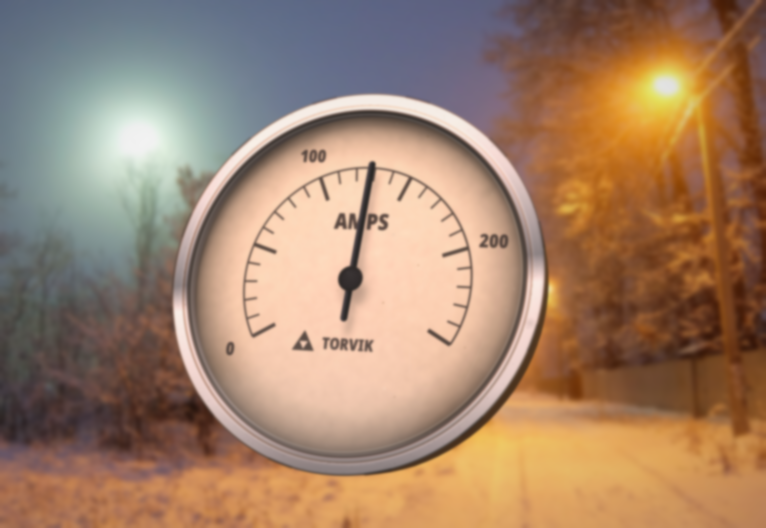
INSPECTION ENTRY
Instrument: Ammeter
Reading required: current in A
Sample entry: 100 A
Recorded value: 130 A
